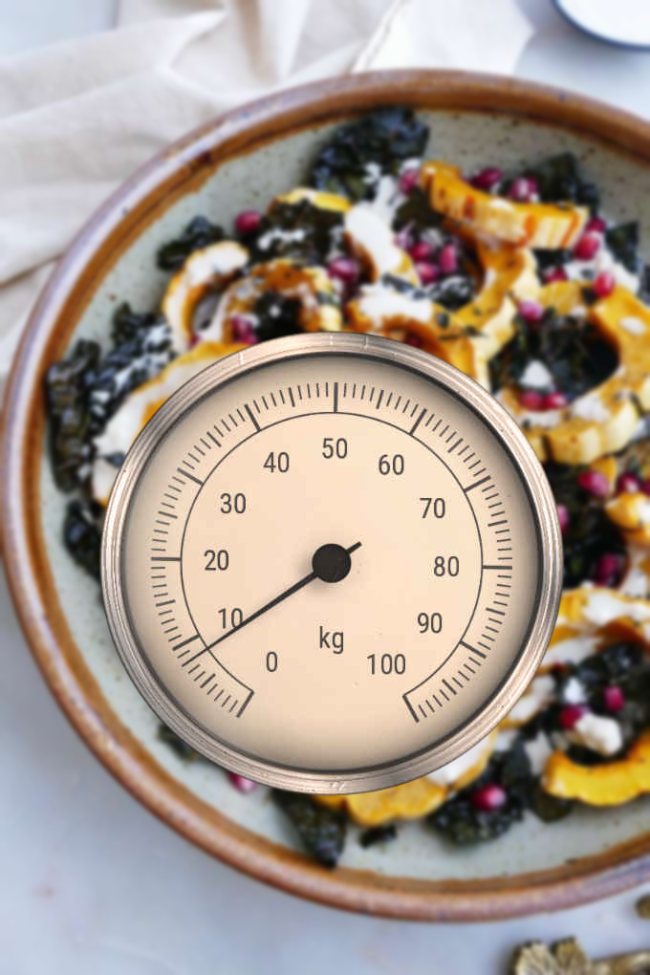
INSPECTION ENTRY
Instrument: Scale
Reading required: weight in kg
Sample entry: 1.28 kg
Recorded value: 8 kg
